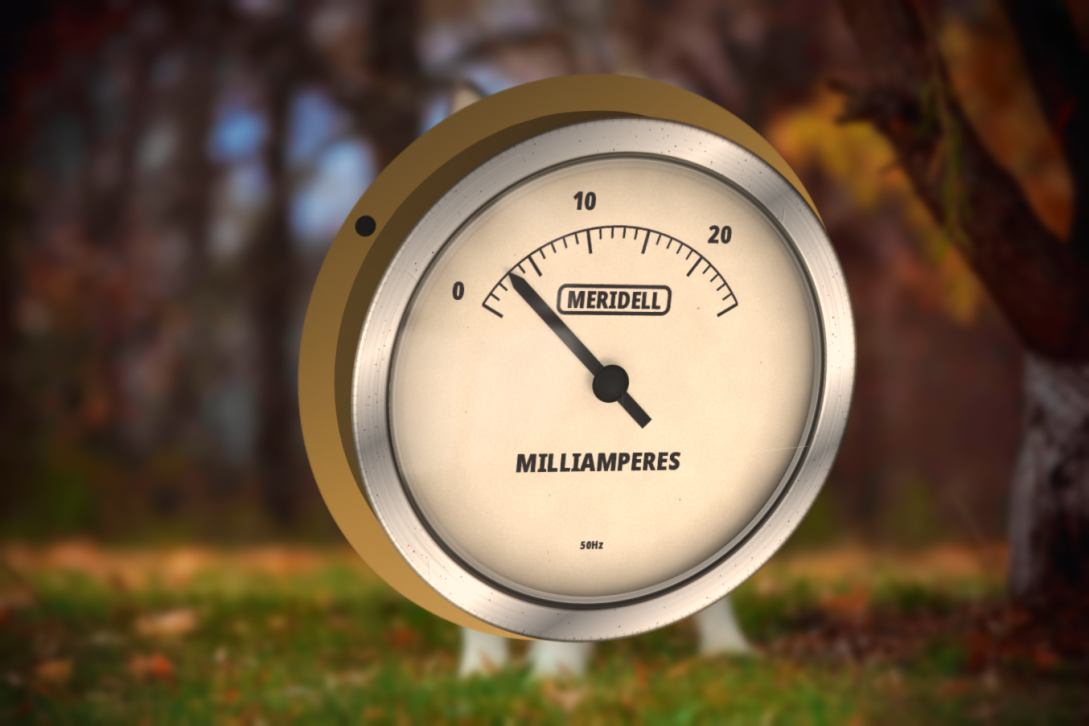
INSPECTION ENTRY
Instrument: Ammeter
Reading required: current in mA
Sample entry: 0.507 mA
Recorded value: 3 mA
